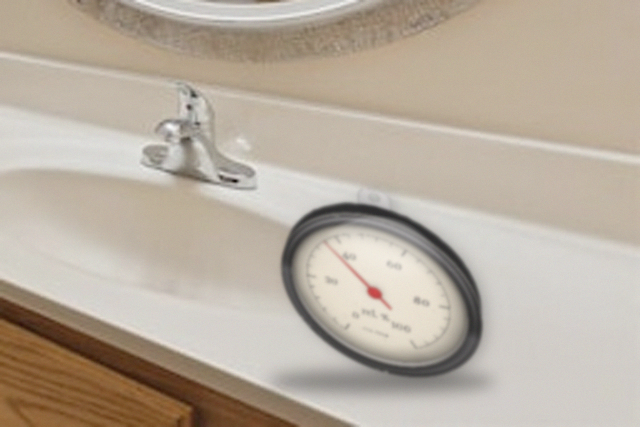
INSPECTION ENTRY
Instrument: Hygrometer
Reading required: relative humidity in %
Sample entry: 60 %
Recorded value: 36 %
